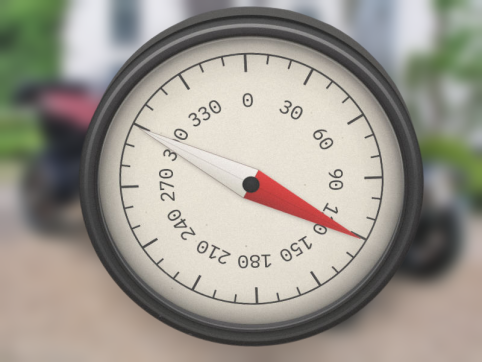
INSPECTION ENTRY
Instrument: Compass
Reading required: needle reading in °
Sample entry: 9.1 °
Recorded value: 120 °
